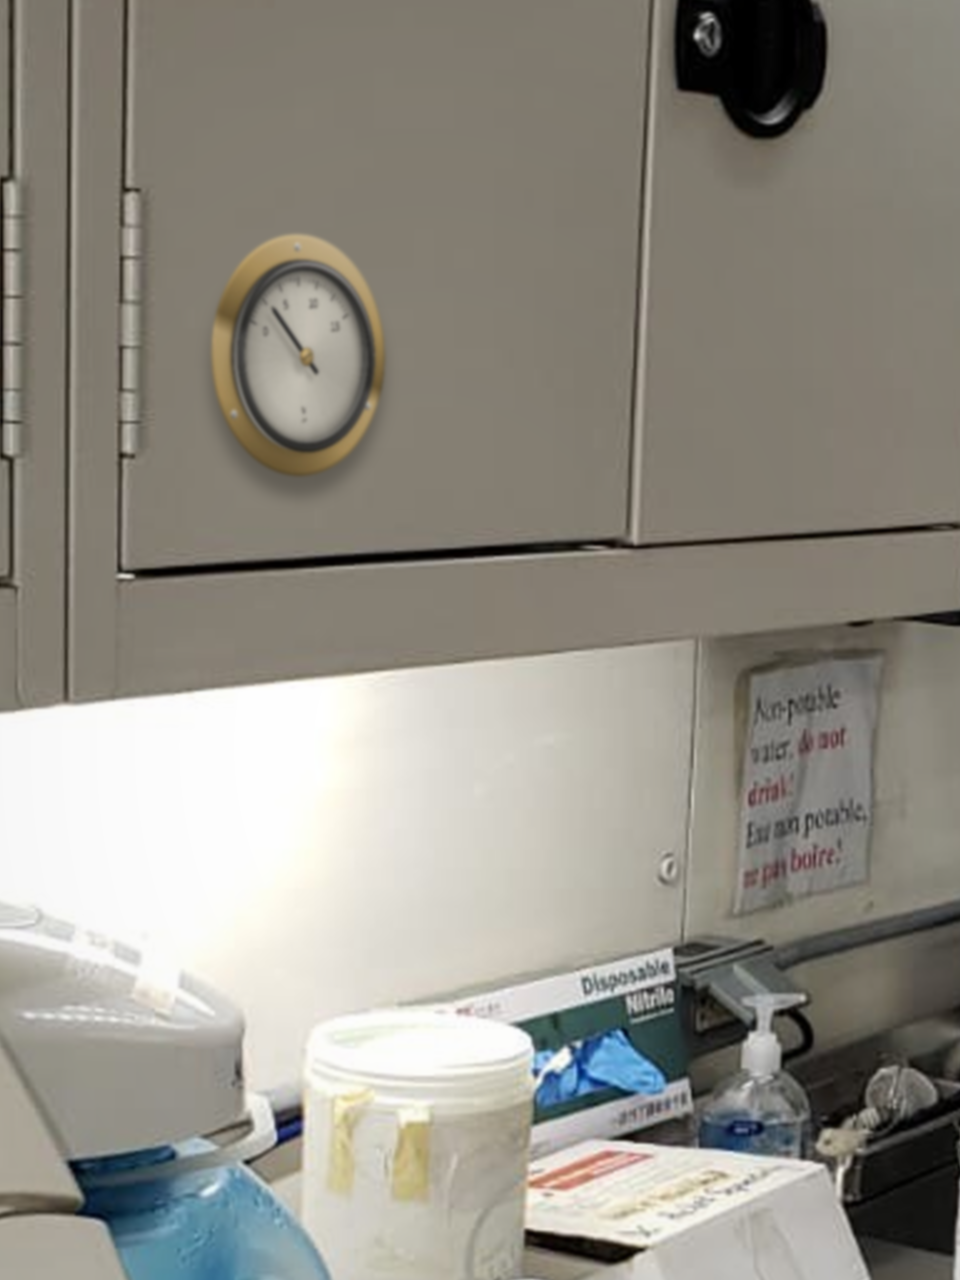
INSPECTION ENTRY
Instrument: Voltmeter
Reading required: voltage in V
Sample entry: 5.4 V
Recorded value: 2.5 V
